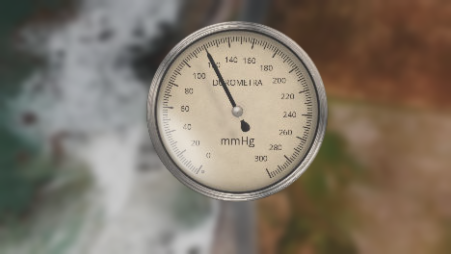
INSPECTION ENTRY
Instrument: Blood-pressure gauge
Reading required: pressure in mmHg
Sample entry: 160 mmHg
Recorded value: 120 mmHg
